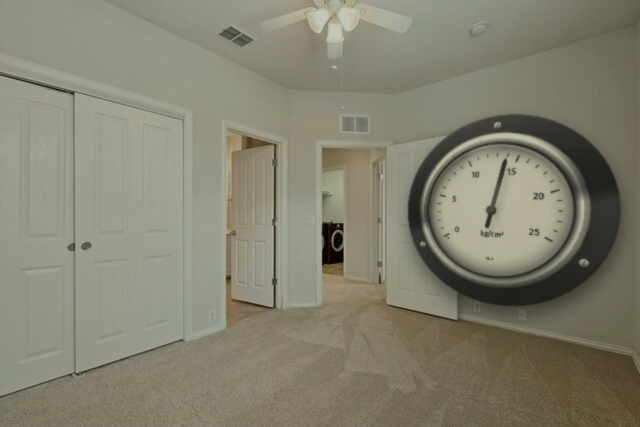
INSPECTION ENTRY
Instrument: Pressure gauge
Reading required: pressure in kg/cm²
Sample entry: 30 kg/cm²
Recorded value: 14 kg/cm²
